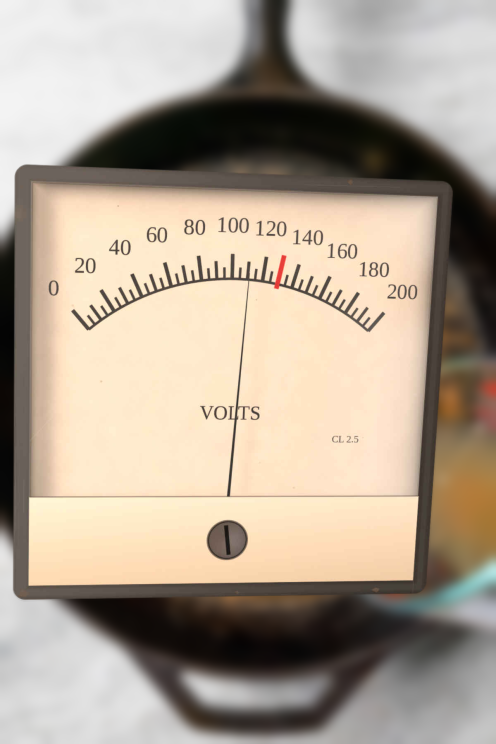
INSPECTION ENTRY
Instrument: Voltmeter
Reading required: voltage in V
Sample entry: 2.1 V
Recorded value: 110 V
